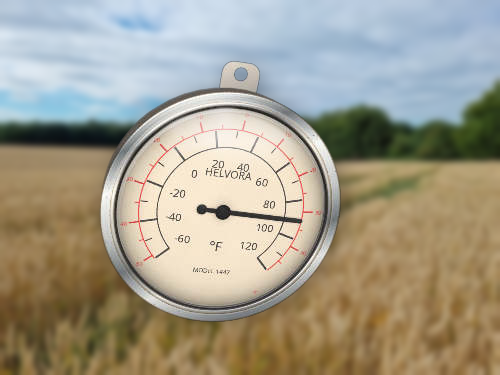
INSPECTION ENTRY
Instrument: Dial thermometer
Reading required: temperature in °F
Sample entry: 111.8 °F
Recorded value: 90 °F
